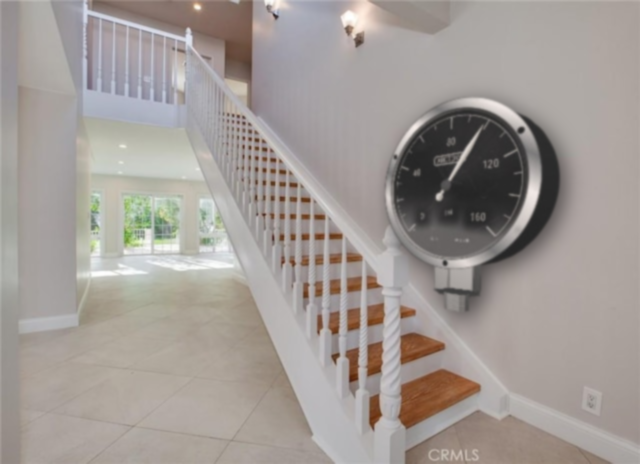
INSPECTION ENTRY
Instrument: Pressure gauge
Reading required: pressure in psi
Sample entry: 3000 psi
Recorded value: 100 psi
